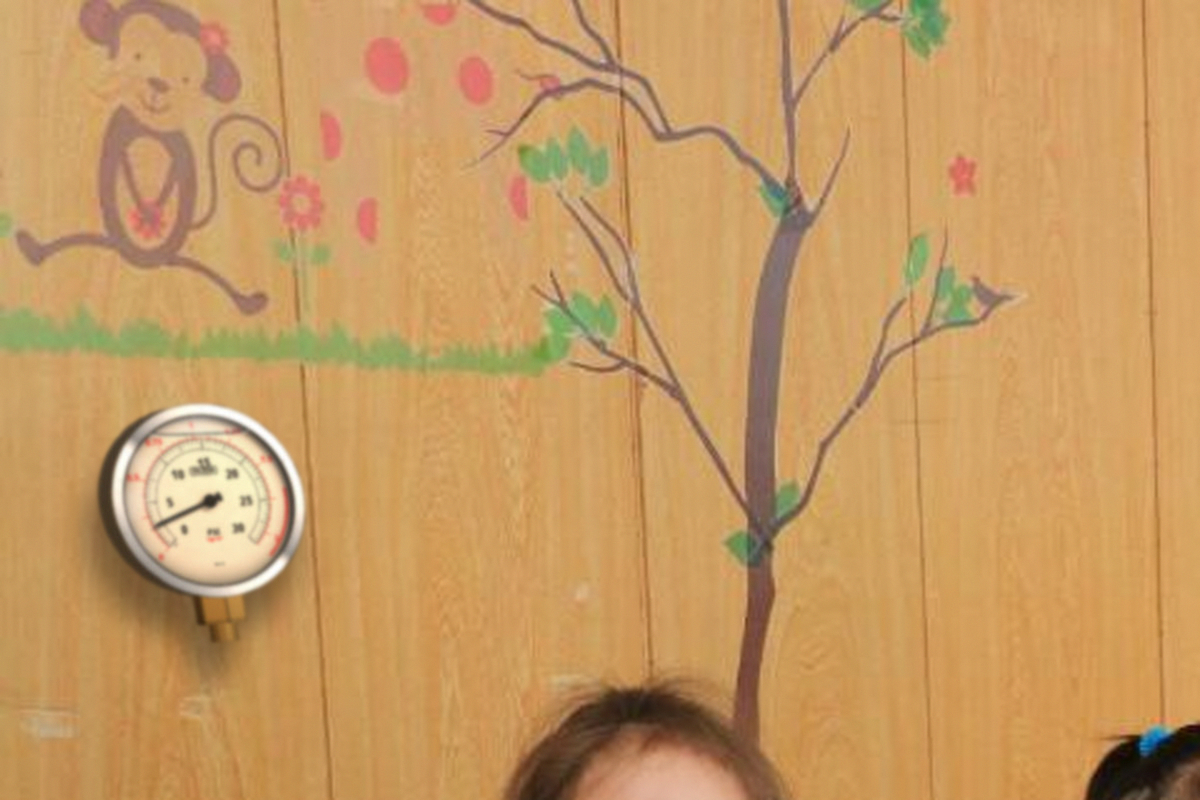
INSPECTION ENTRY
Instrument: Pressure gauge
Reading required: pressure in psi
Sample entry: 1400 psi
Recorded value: 2.5 psi
